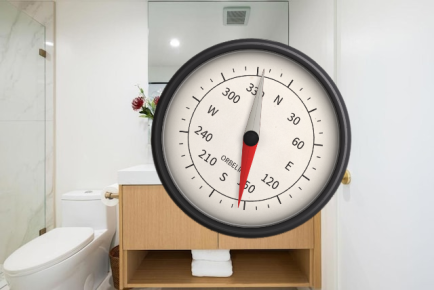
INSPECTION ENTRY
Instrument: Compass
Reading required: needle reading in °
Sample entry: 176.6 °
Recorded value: 155 °
